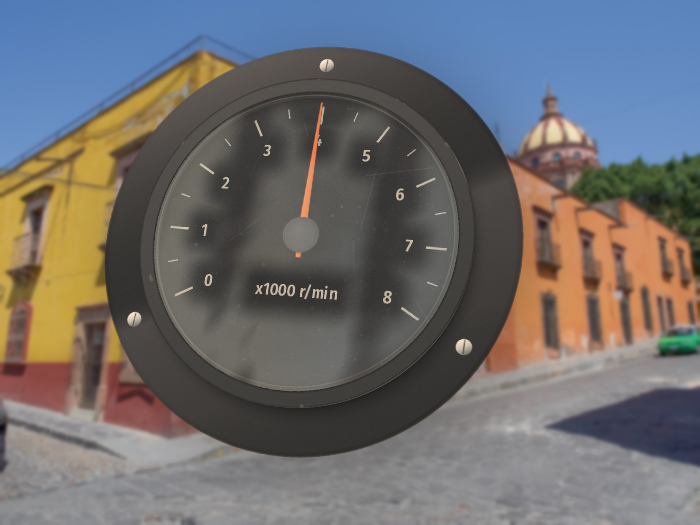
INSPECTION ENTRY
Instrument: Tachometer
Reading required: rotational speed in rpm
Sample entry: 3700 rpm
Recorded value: 4000 rpm
